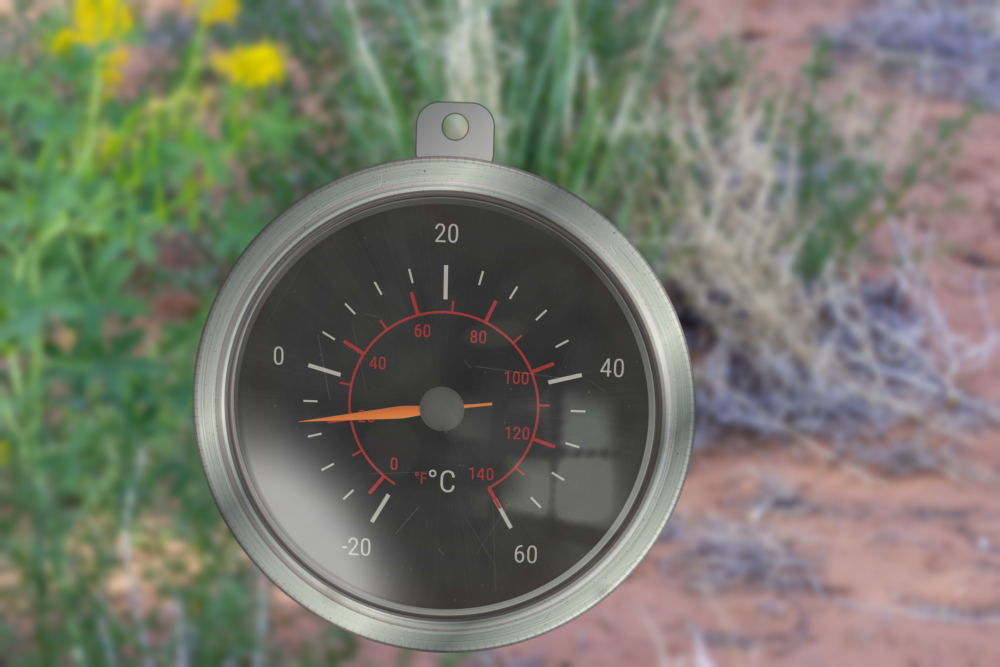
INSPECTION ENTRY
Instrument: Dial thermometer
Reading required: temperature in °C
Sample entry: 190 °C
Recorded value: -6 °C
